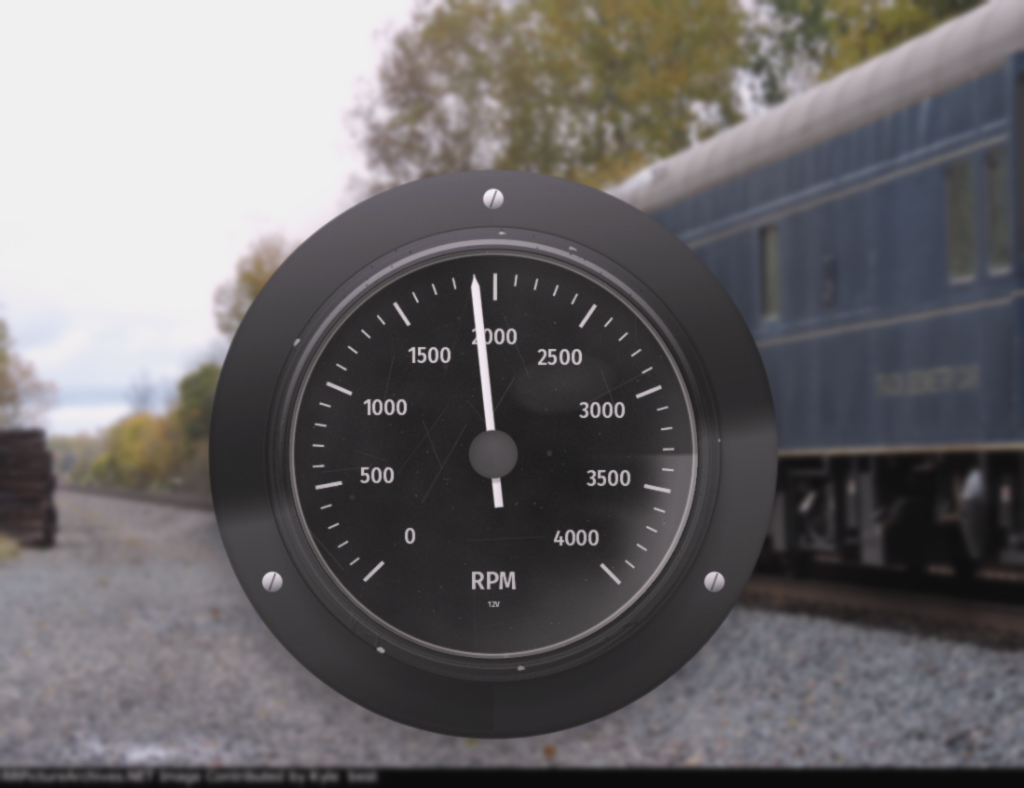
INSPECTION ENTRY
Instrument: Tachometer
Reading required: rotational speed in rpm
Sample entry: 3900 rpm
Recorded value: 1900 rpm
